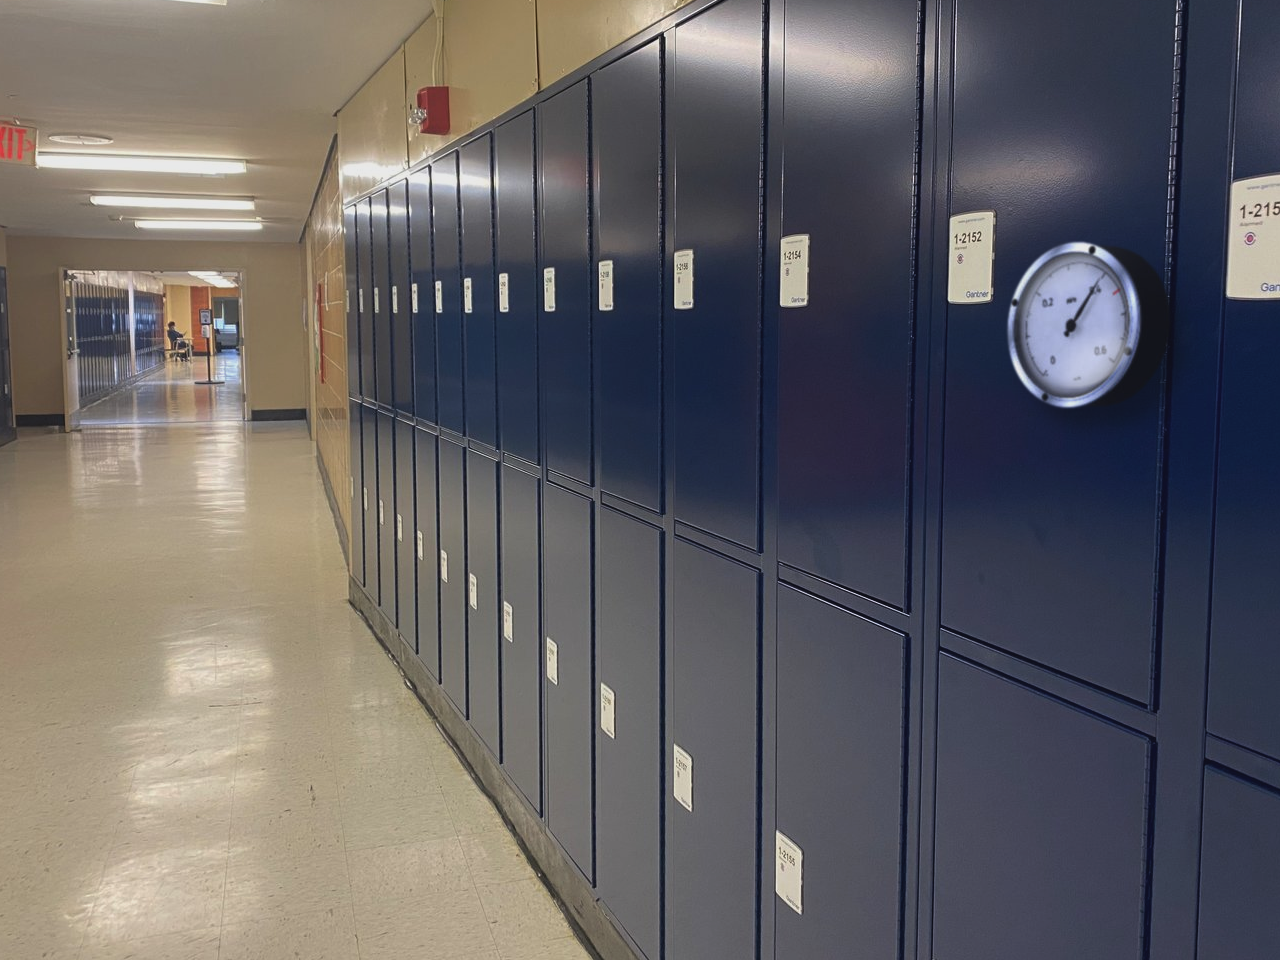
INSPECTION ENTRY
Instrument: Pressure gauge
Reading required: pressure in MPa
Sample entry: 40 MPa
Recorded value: 0.4 MPa
